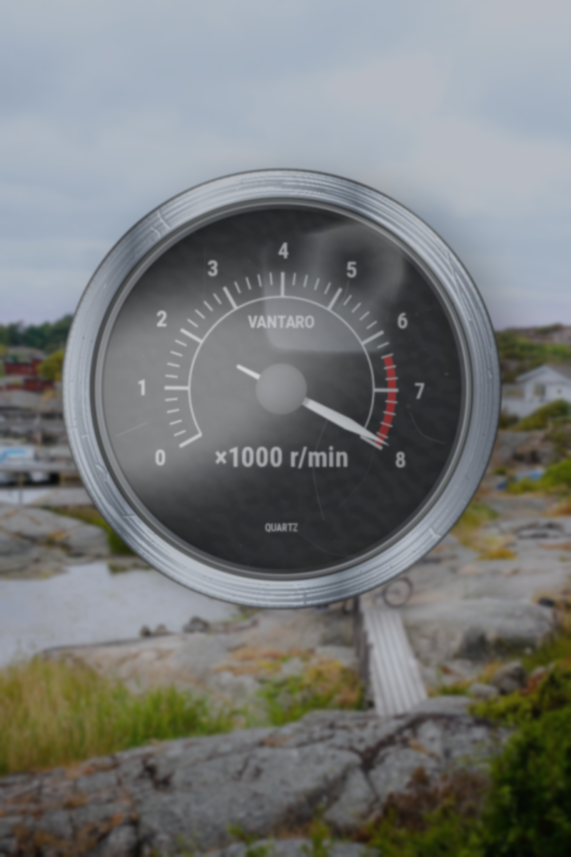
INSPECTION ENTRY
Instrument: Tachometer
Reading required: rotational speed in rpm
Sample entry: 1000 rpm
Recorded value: 7900 rpm
